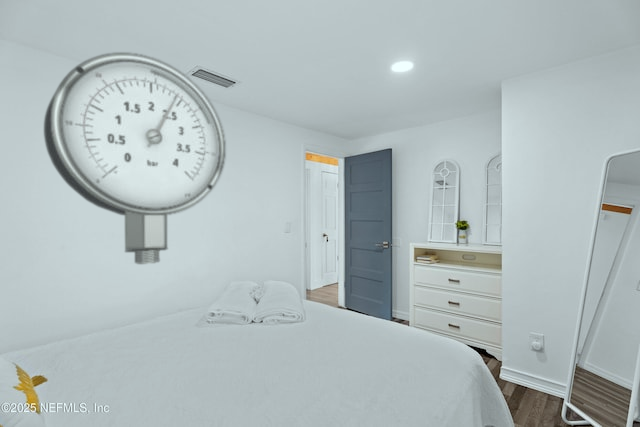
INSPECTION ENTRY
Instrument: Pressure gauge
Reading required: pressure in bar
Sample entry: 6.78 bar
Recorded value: 2.4 bar
